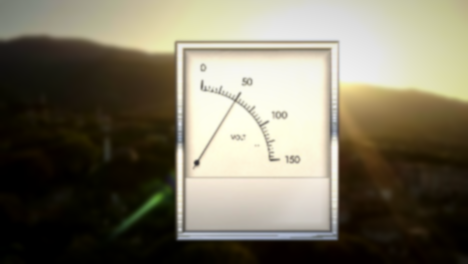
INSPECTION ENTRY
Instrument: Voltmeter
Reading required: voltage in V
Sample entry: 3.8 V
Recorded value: 50 V
